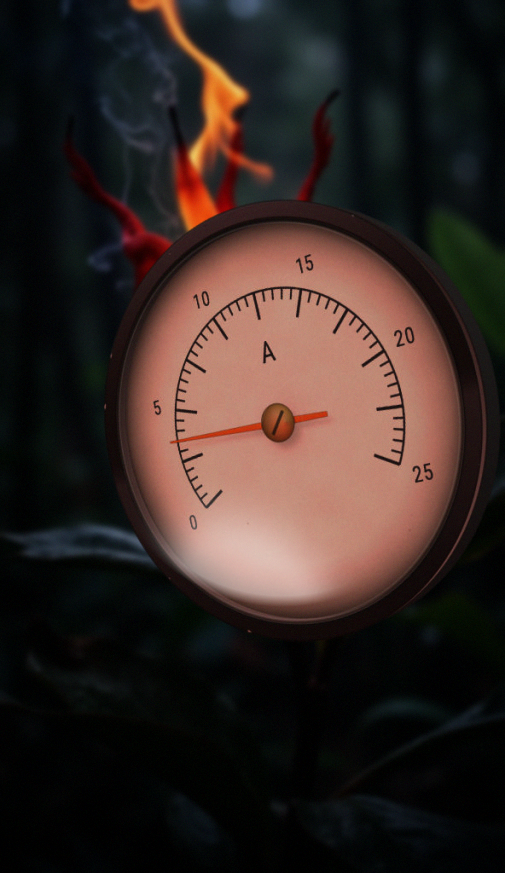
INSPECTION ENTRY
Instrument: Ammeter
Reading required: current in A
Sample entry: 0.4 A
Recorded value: 3.5 A
